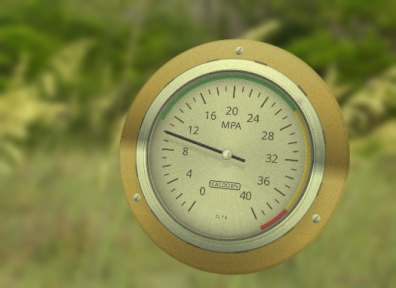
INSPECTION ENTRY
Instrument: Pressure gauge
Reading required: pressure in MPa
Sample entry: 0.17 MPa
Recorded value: 10 MPa
